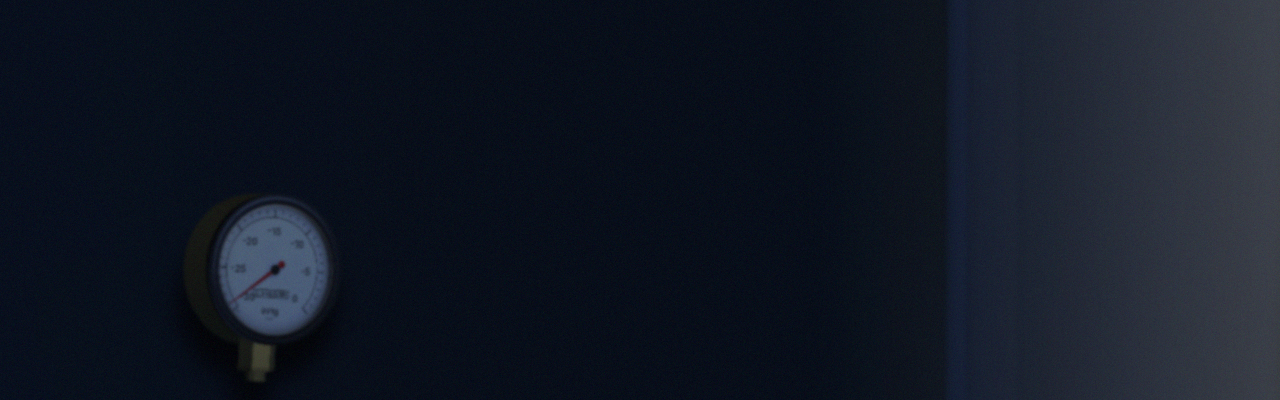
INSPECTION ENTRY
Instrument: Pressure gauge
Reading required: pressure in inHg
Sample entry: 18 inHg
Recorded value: -29 inHg
